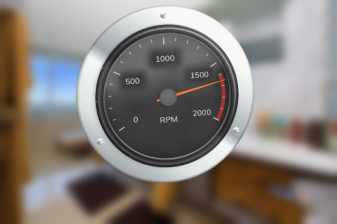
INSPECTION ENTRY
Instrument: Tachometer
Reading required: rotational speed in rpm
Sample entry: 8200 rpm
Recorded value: 1650 rpm
